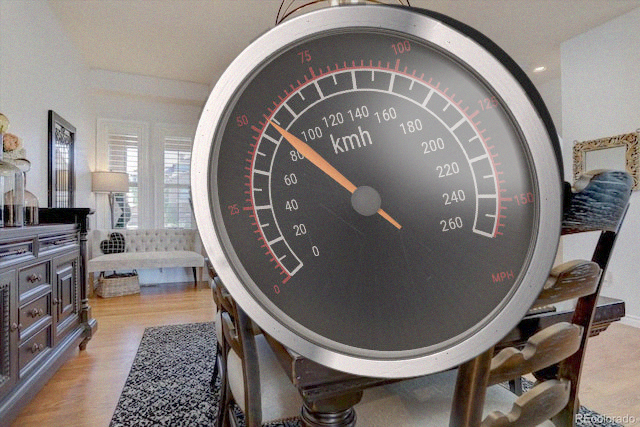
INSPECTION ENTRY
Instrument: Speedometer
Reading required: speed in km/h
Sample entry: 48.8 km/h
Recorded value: 90 km/h
